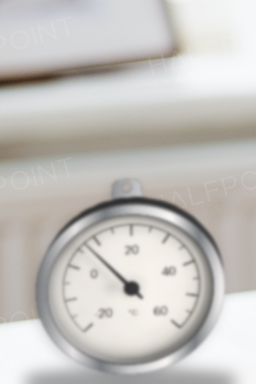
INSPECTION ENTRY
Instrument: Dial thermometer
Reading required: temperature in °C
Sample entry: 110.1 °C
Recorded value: 7.5 °C
